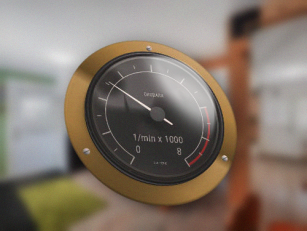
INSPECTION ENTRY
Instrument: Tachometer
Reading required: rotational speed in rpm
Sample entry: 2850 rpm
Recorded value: 2500 rpm
